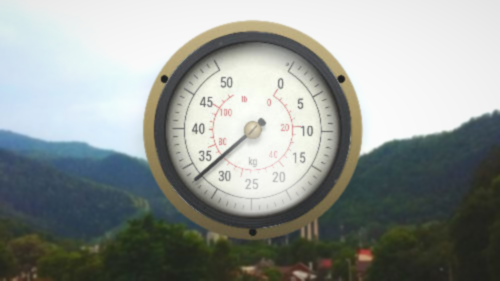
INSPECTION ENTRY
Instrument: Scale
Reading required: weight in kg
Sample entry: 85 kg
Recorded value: 33 kg
